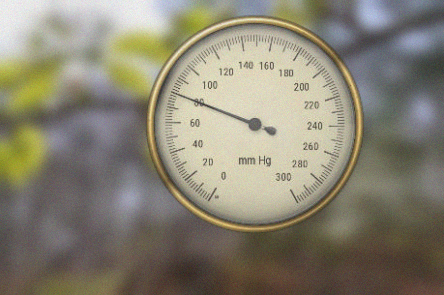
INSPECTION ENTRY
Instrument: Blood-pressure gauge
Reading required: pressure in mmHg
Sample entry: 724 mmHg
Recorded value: 80 mmHg
